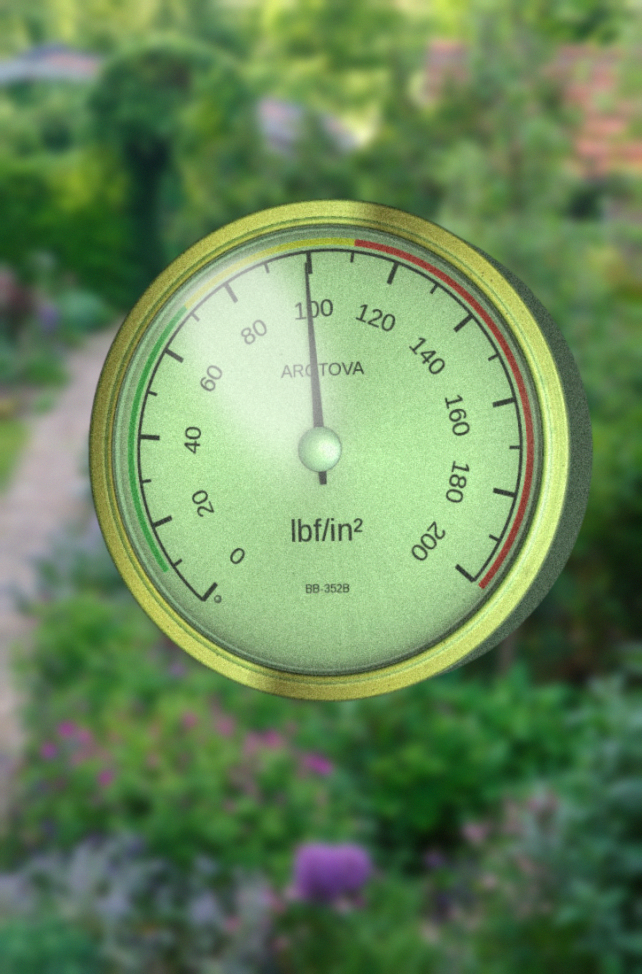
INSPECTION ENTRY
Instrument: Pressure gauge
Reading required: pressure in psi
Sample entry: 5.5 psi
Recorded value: 100 psi
